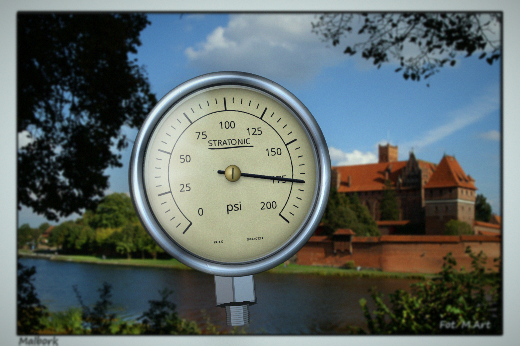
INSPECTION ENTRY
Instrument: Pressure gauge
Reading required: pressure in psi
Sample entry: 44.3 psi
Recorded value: 175 psi
